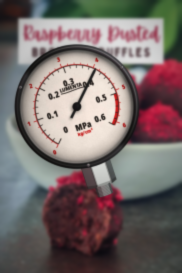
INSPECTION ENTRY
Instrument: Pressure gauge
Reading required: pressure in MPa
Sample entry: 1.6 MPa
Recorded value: 0.4 MPa
